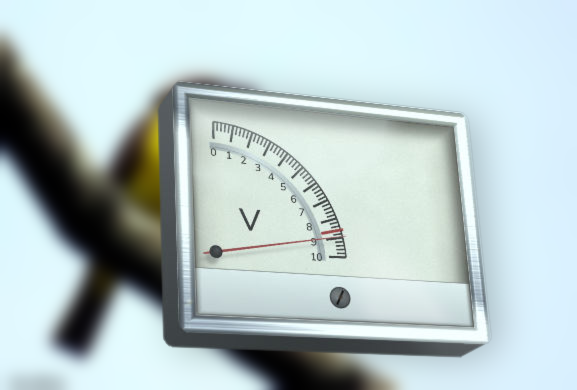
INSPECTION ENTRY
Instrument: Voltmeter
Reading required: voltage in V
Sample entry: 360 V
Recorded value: 9 V
